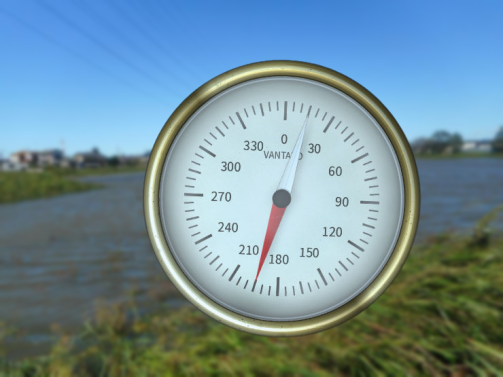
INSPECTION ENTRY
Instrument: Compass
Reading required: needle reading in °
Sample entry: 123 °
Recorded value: 195 °
